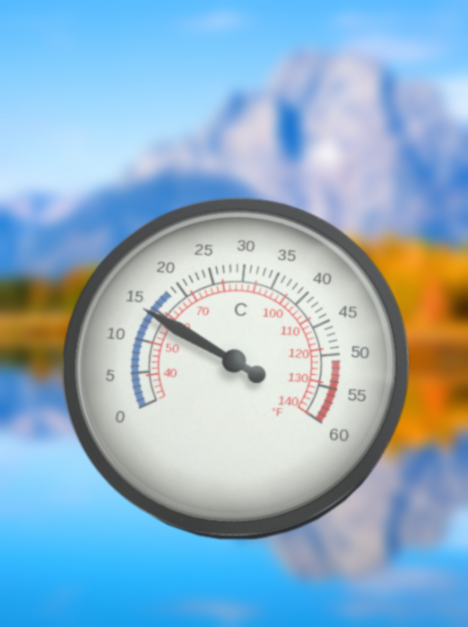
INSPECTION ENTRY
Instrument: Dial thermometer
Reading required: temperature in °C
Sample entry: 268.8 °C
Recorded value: 14 °C
